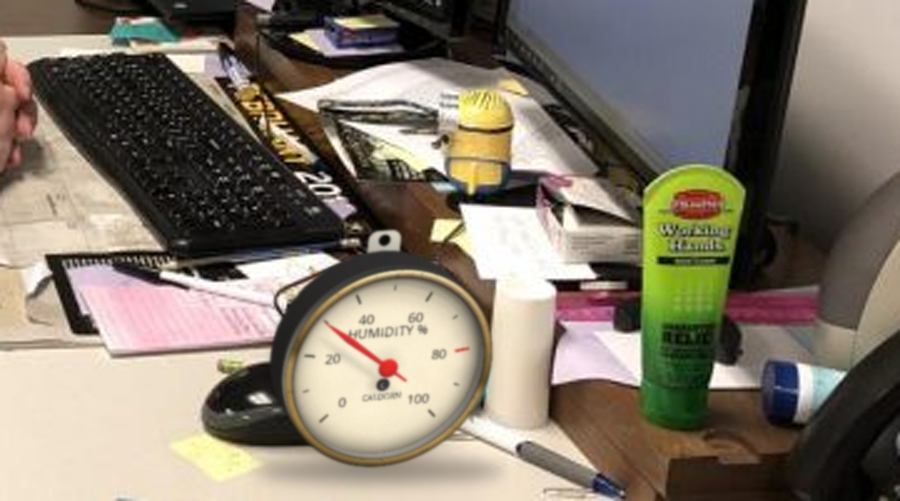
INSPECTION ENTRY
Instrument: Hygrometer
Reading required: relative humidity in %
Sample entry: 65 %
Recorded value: 30 %
